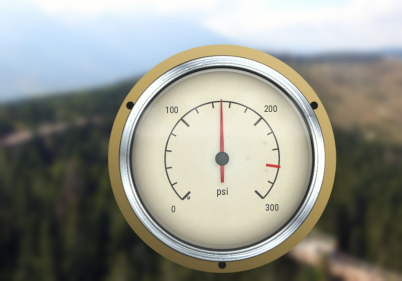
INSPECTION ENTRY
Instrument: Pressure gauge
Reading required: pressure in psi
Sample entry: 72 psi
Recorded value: 150 psi
